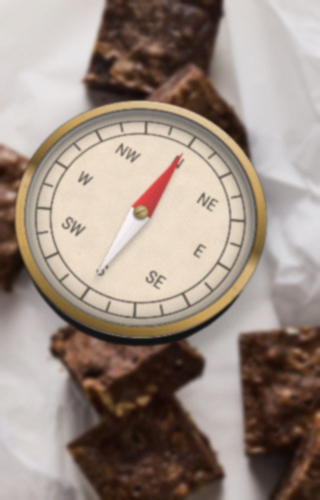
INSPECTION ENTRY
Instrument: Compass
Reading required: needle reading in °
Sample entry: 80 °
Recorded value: 0 °
